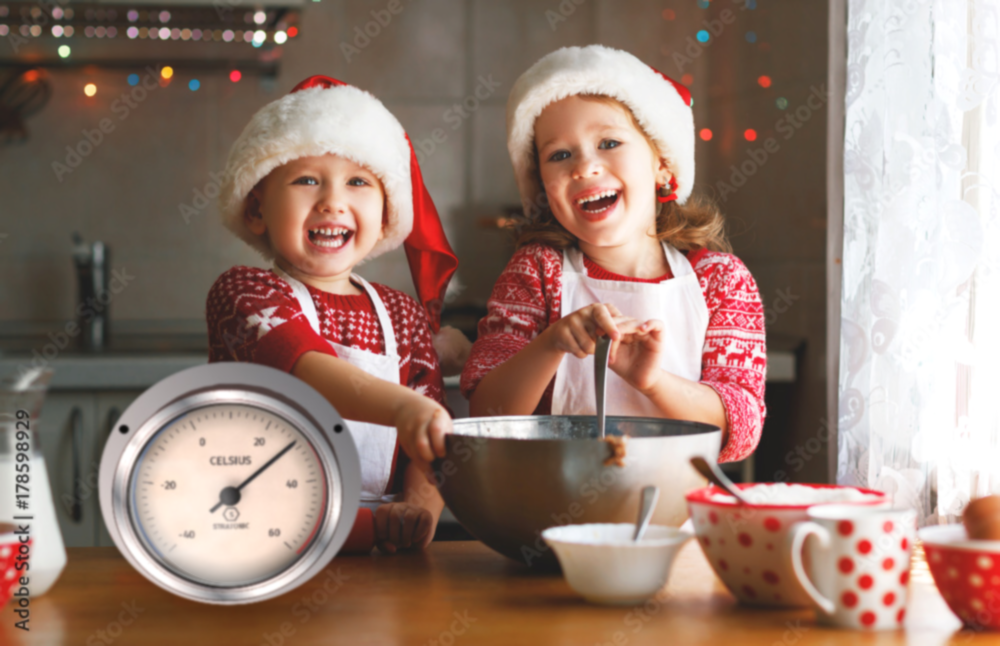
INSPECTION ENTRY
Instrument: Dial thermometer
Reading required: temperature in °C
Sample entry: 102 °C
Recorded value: 28 °C
